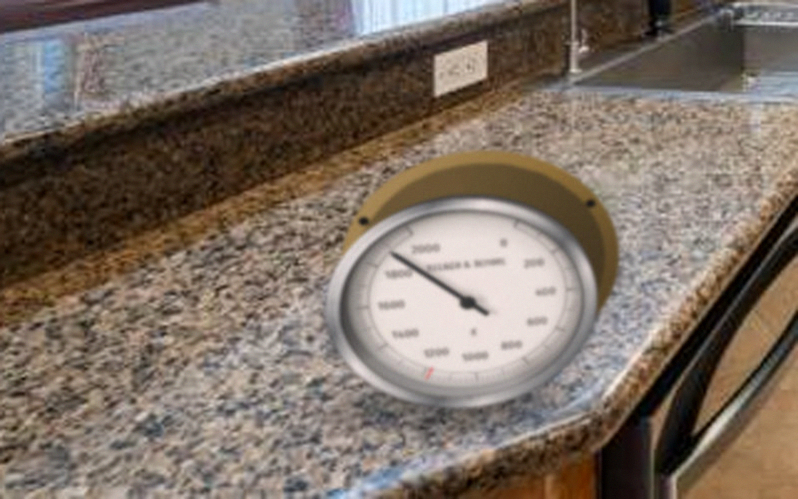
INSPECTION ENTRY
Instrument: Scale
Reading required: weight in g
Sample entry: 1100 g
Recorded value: 1900 g
